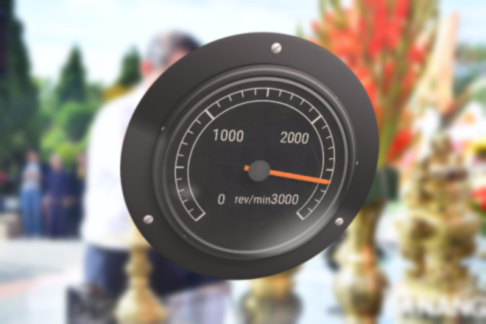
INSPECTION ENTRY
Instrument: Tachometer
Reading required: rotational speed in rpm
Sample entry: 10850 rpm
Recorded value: 2600 rpm
